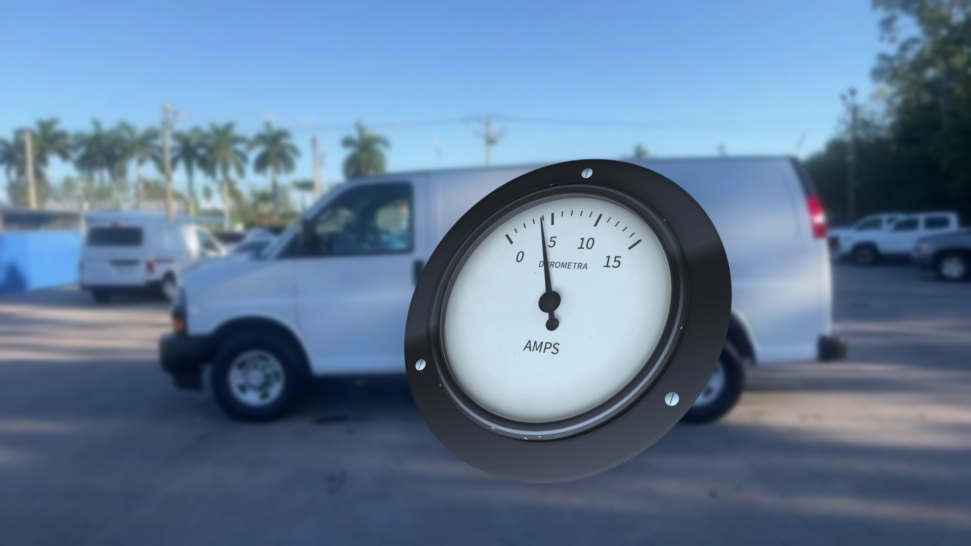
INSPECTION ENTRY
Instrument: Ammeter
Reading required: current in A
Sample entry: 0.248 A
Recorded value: 4 A
